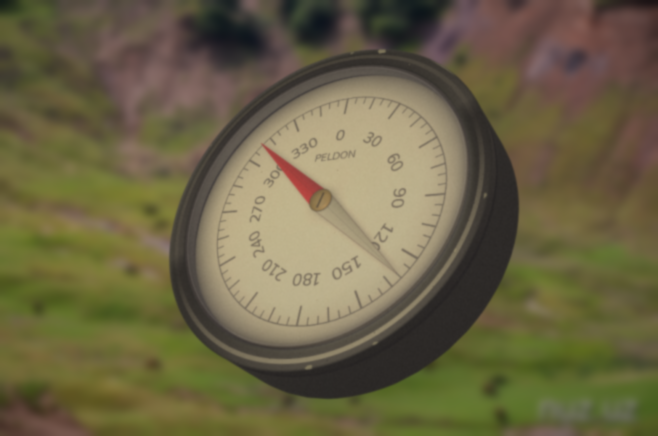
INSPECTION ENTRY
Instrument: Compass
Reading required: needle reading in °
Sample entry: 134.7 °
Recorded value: 310 °
